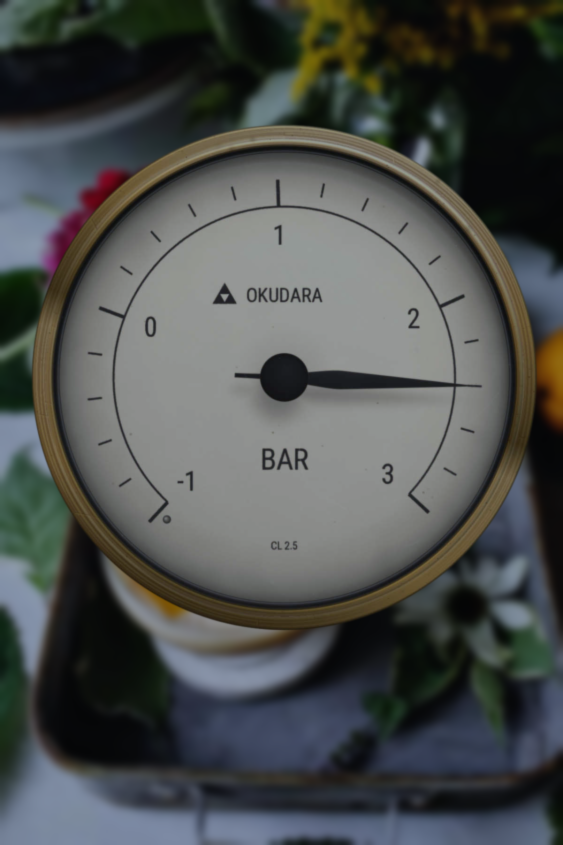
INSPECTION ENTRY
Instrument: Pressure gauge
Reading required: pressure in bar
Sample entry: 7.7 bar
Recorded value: 2.4 bar
